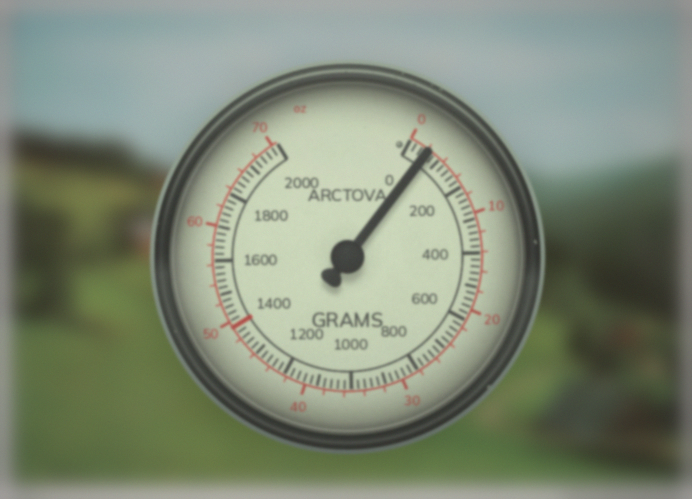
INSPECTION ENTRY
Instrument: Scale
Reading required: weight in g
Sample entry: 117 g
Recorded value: 60 g
